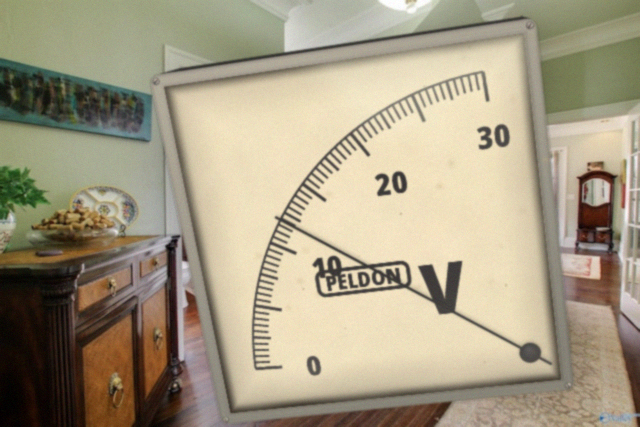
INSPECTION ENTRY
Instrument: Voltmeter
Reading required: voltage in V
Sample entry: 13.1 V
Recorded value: 12 V
